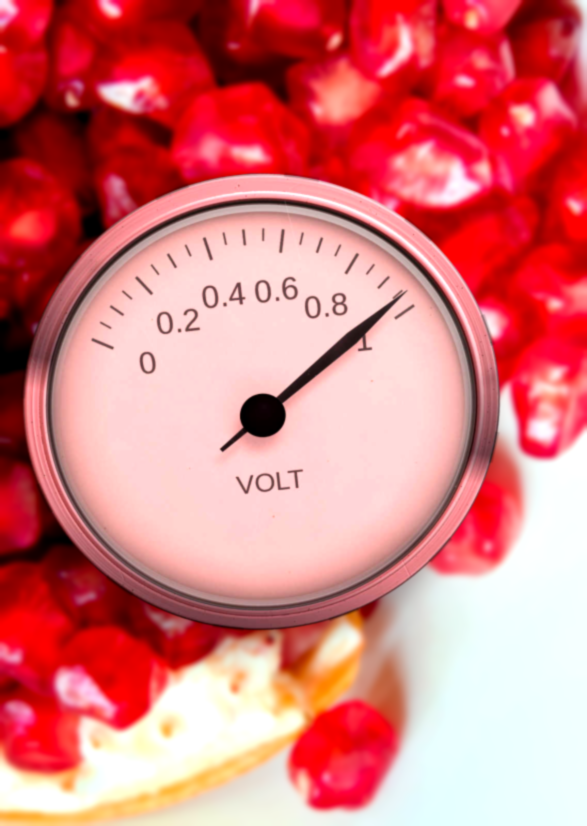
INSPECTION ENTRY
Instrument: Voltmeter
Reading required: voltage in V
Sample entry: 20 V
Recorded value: 0.95 V
